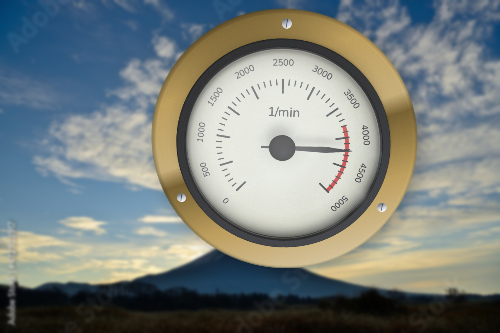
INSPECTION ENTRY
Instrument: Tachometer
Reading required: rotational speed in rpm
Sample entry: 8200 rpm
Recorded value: 4200 rpm
